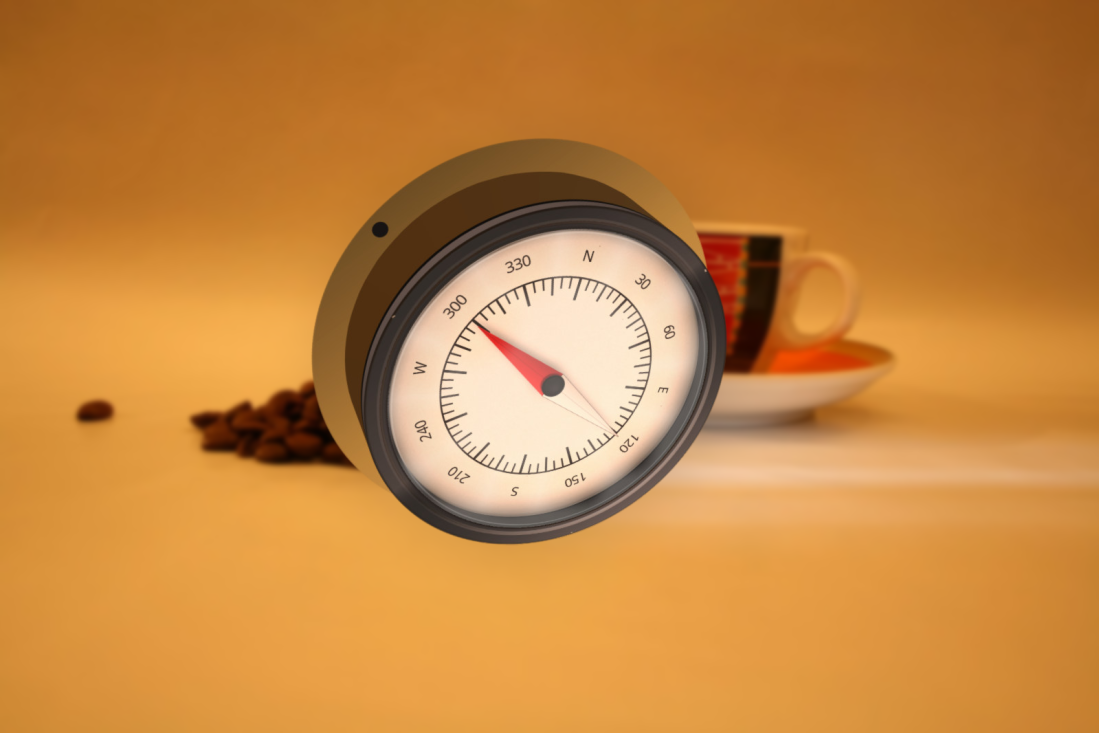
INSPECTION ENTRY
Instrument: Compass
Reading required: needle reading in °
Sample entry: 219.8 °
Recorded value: 300 °
